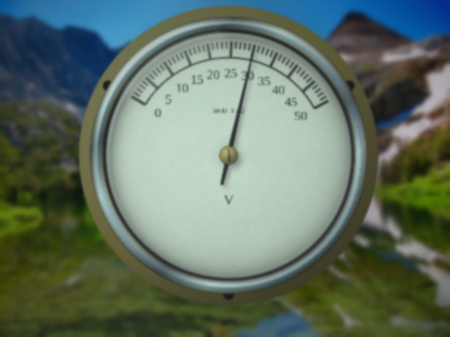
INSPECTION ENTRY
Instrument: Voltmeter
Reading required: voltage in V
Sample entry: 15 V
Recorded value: 30 V
